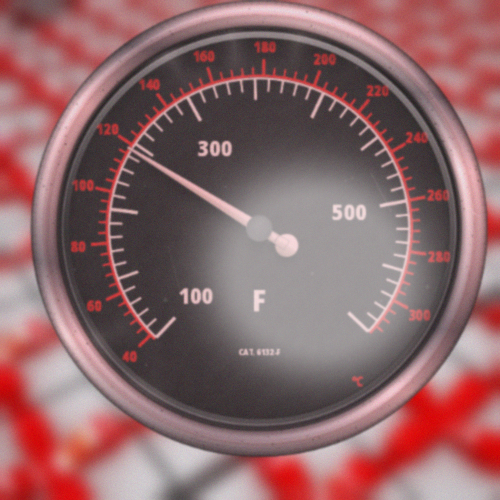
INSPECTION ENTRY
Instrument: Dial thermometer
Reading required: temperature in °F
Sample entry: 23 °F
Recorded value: 245 °F
